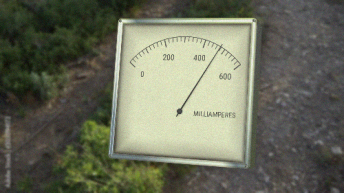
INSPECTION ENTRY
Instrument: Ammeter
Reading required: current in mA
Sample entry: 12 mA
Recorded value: 480 mA
